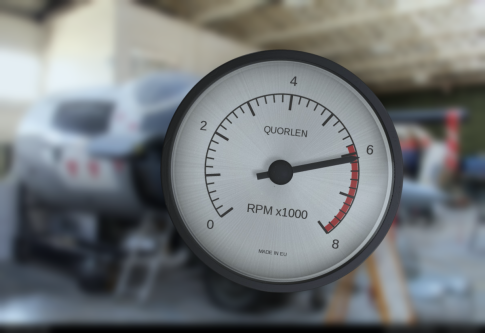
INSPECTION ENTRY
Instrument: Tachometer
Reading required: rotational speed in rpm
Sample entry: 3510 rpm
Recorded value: 6100 rpm
